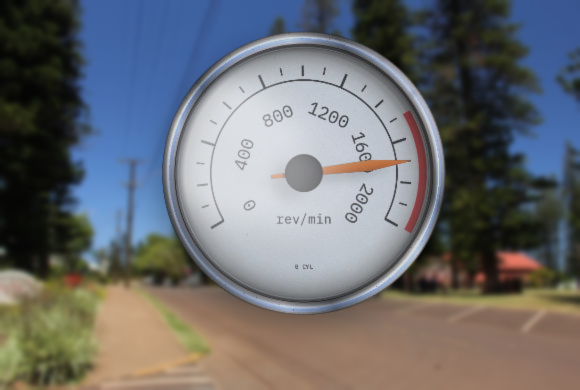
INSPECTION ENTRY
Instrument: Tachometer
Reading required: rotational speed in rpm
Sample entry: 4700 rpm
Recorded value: 1700 rpm
